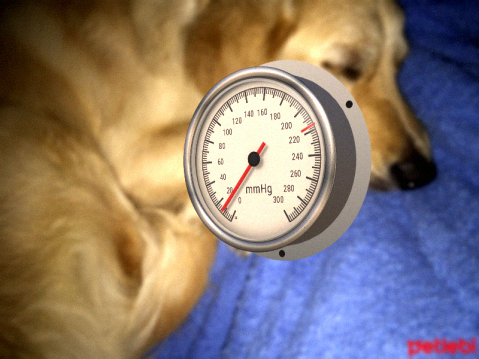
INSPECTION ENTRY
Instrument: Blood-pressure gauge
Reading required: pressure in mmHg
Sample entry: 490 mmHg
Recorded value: 10 mmHg
